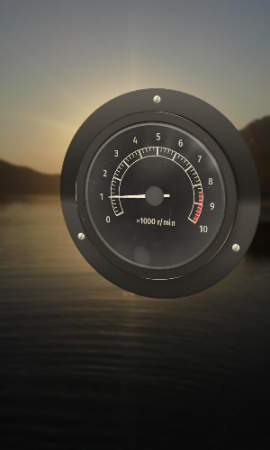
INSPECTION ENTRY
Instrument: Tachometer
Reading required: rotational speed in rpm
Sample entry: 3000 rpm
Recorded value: 1000 rpm
